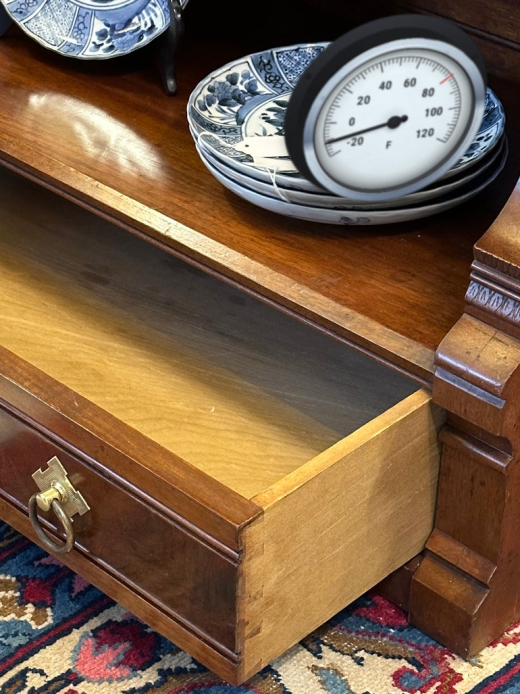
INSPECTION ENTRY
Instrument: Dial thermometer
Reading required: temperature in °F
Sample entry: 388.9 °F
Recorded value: -10 °F
